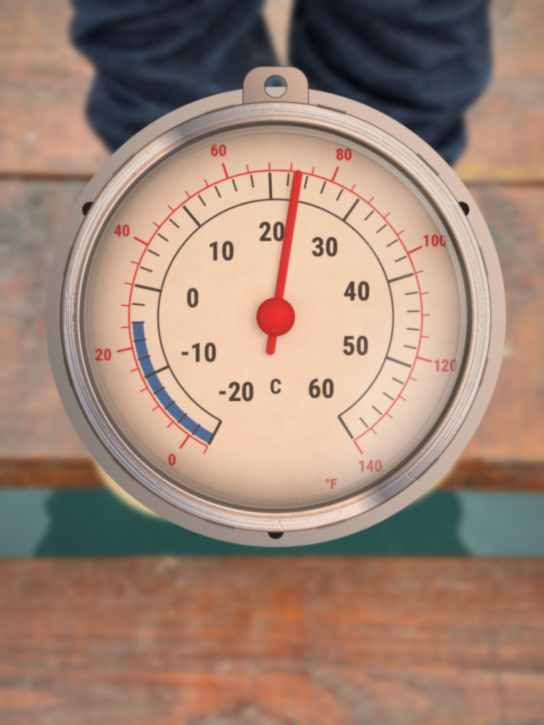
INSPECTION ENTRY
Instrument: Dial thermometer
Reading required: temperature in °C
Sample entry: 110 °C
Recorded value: 23 °C
